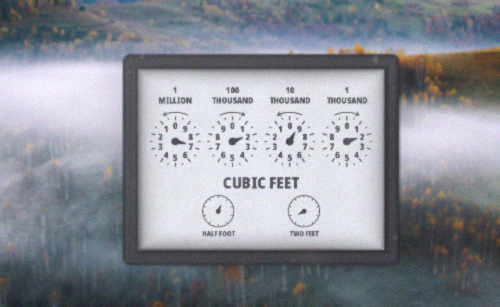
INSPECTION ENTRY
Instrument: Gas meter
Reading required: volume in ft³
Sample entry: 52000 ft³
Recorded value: 719200 ft³
